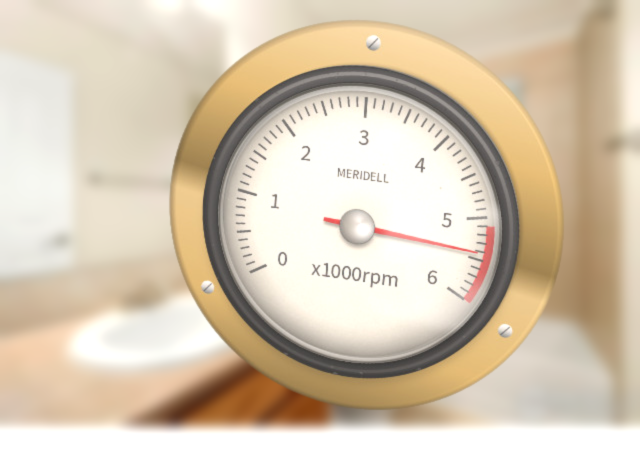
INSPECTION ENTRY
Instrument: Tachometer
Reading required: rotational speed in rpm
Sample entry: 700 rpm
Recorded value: 5400 rpm
